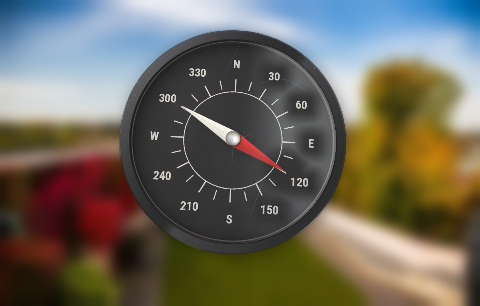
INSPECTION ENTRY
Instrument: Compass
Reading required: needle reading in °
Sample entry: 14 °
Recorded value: 120 °
